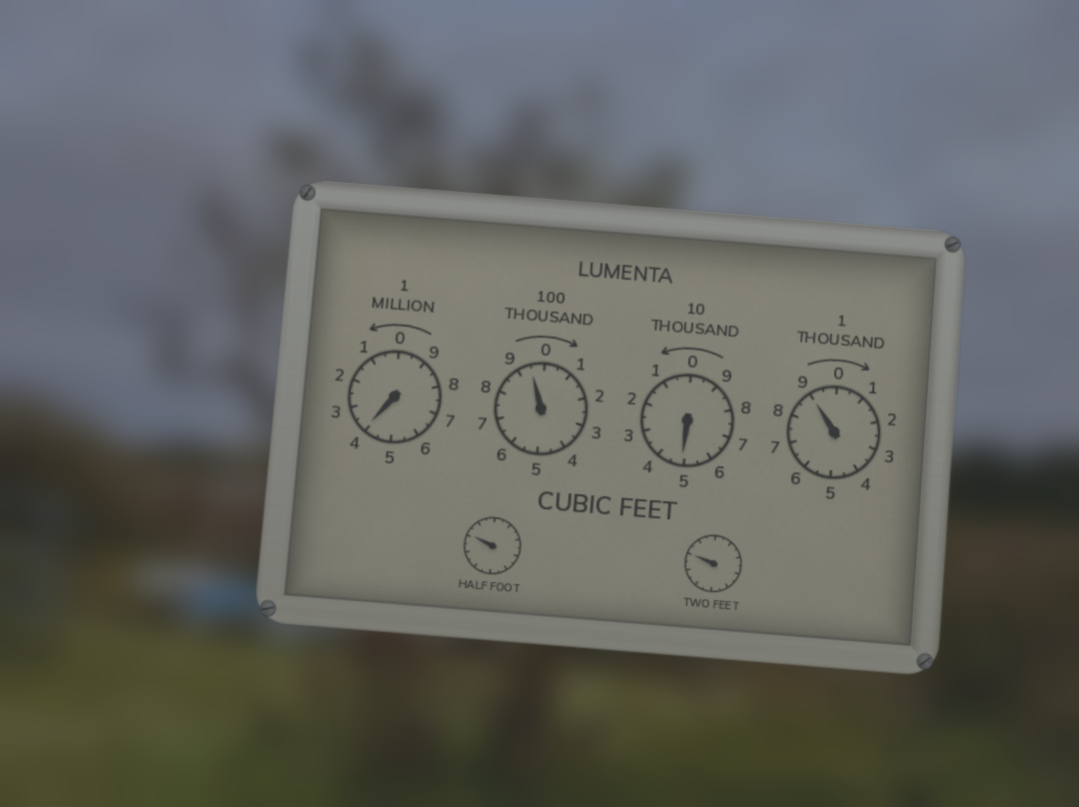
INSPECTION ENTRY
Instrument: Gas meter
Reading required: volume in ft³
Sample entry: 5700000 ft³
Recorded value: 394900 ft³
